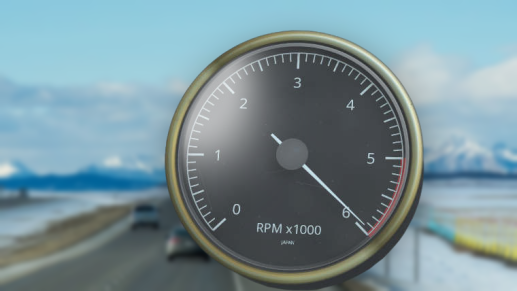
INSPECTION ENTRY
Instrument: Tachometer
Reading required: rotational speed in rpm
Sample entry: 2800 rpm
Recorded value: 5950 rpm
